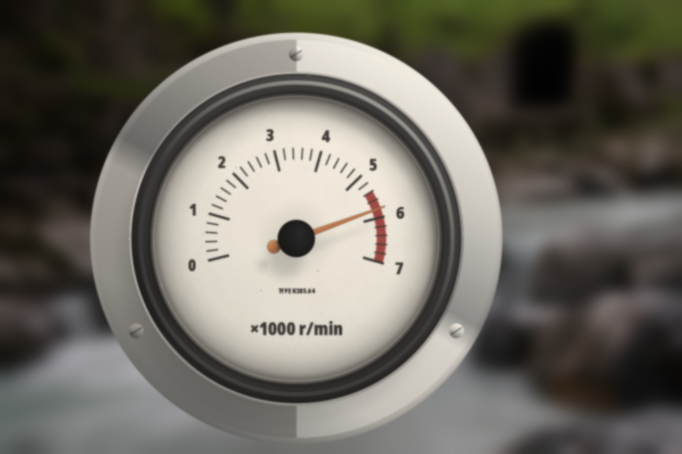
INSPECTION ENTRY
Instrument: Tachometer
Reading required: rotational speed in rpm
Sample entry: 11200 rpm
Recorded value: 5800 rpm
